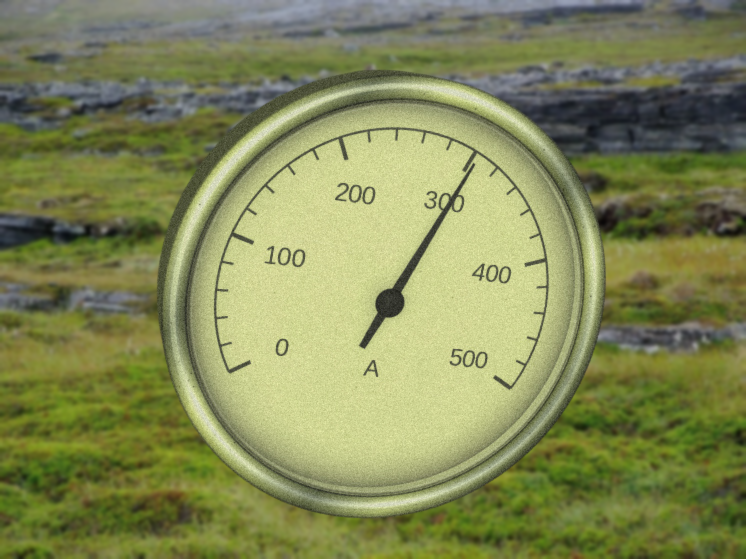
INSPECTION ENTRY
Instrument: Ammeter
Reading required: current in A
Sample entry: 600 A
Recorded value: 300 A
